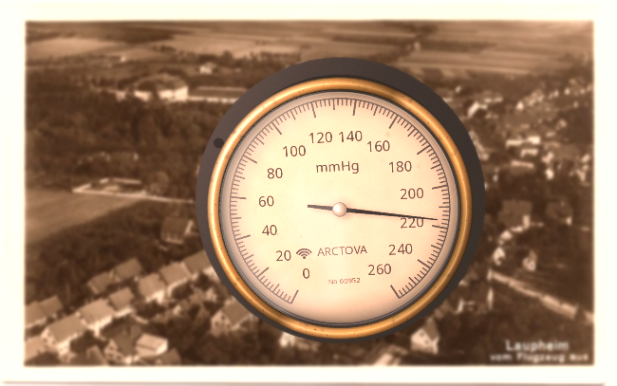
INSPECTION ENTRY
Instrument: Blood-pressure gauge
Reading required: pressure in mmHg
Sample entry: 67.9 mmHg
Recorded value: 216 mmHg
